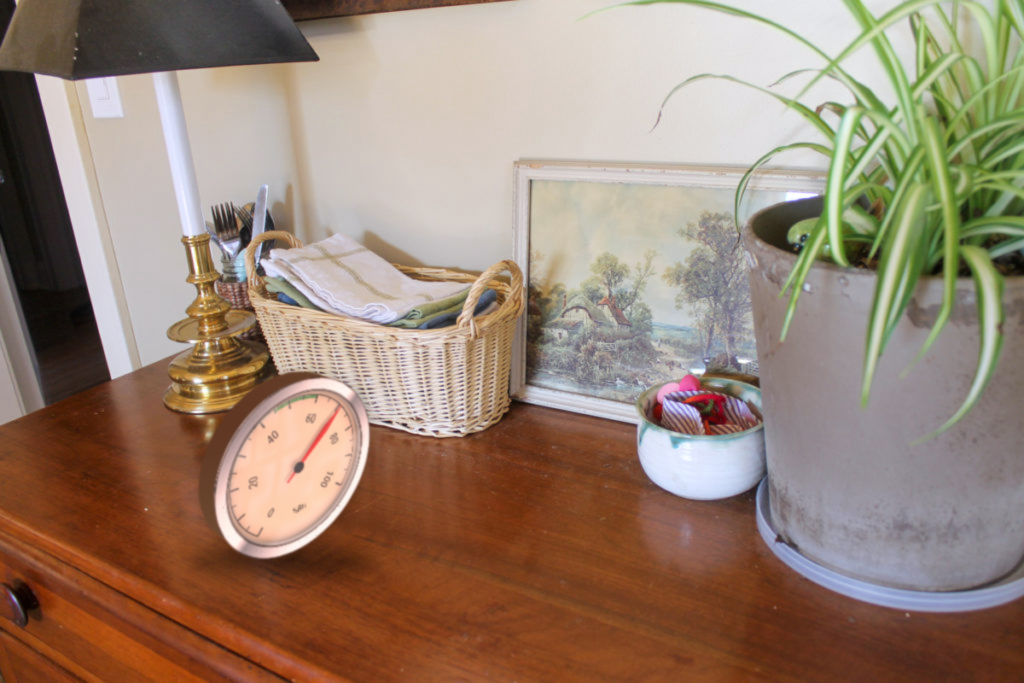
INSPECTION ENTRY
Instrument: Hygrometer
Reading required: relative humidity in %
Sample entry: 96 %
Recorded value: 70 %
